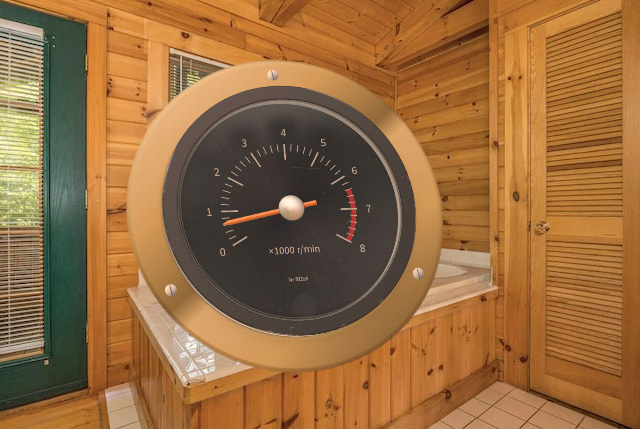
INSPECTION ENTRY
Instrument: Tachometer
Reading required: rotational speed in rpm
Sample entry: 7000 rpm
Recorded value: 600 rpm
